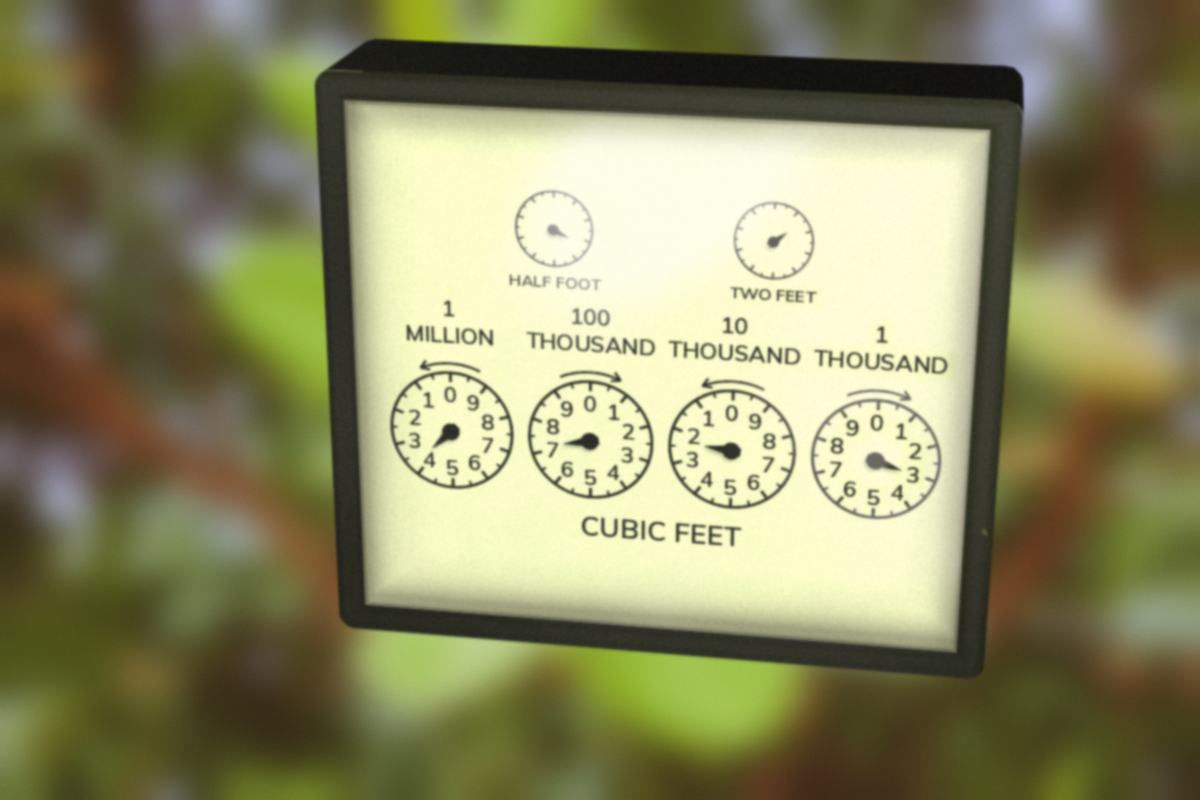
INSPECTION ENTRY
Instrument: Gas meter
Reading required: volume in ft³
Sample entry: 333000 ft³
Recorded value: 372300 ft³
